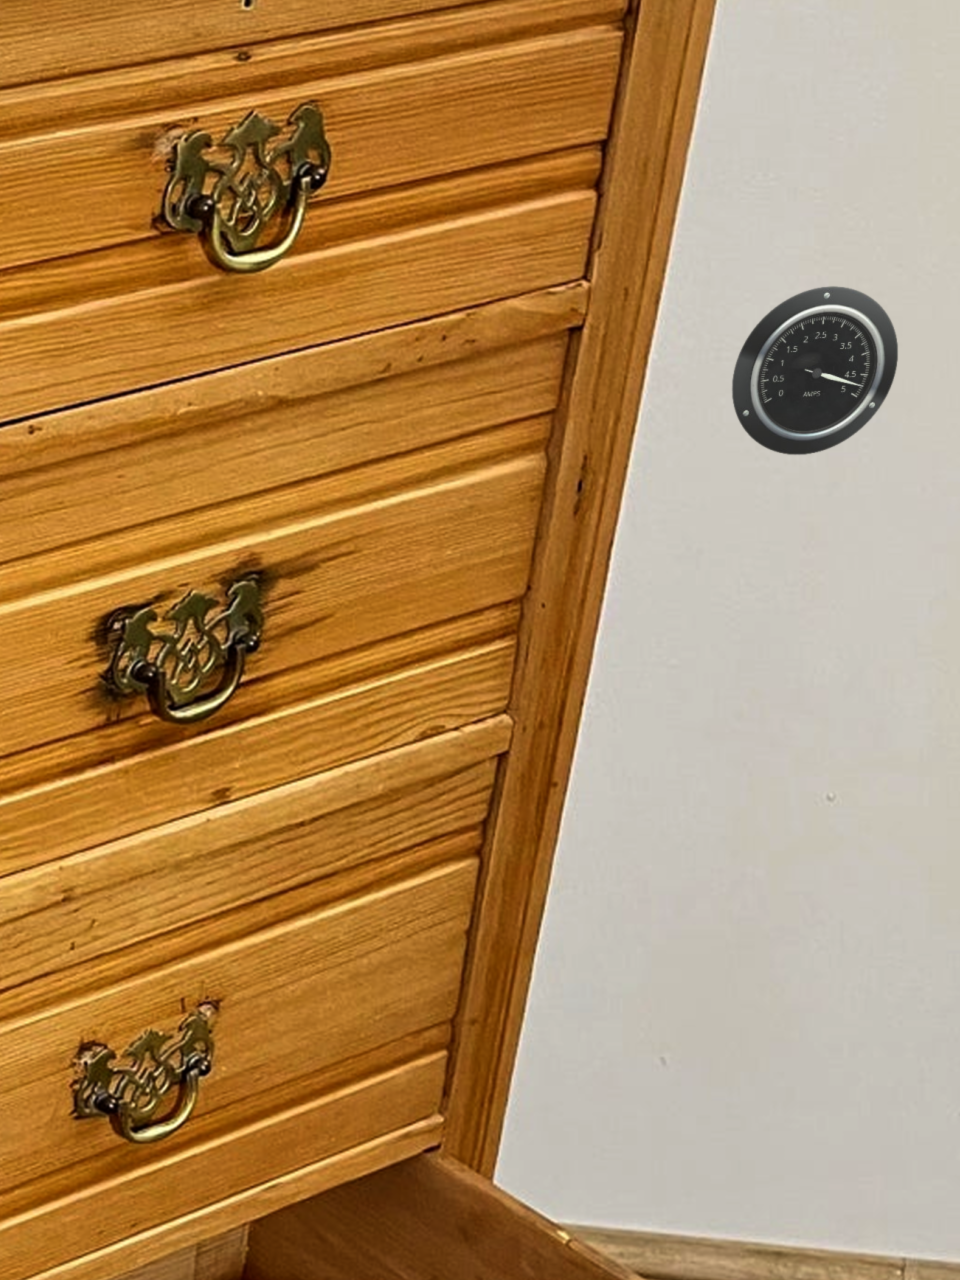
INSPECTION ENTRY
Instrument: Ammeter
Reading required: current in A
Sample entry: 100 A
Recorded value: 4.75 A
